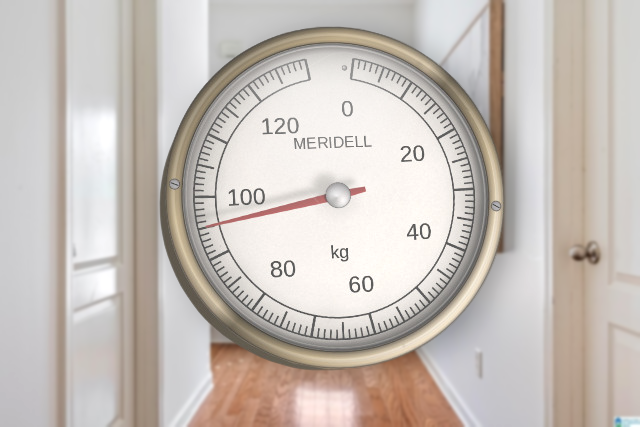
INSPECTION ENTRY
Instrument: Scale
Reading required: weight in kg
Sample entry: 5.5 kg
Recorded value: 95 kg
